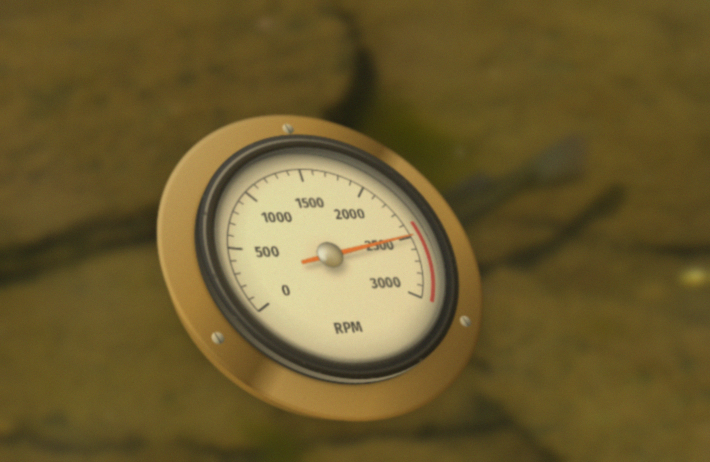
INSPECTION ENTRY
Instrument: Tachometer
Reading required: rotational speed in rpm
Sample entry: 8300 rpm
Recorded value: 2500 rpm
